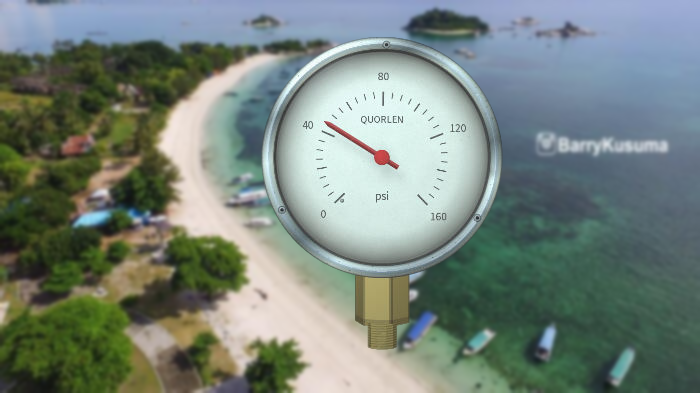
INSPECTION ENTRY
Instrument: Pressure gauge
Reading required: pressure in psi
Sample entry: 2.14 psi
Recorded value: 45 psi
